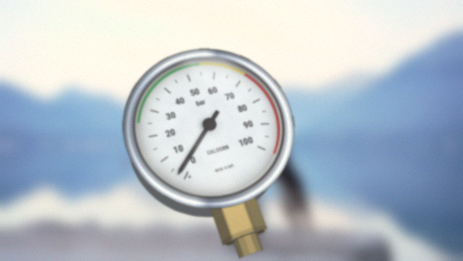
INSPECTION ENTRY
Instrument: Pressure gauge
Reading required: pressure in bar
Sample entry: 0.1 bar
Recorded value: 2.5 bar
